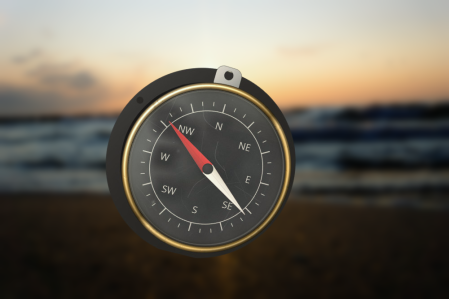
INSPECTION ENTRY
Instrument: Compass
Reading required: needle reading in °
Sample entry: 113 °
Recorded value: 305 °
